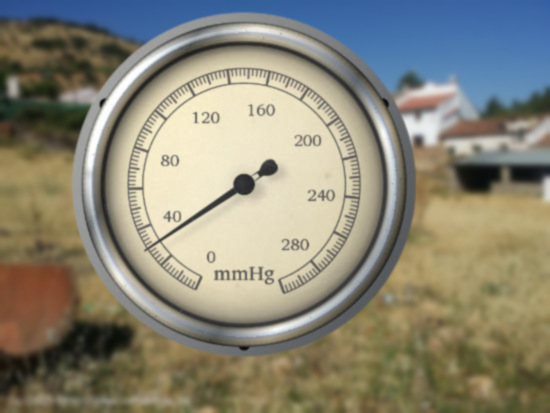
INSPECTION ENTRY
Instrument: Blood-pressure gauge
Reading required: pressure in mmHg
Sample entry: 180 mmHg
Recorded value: 30 mmHg
